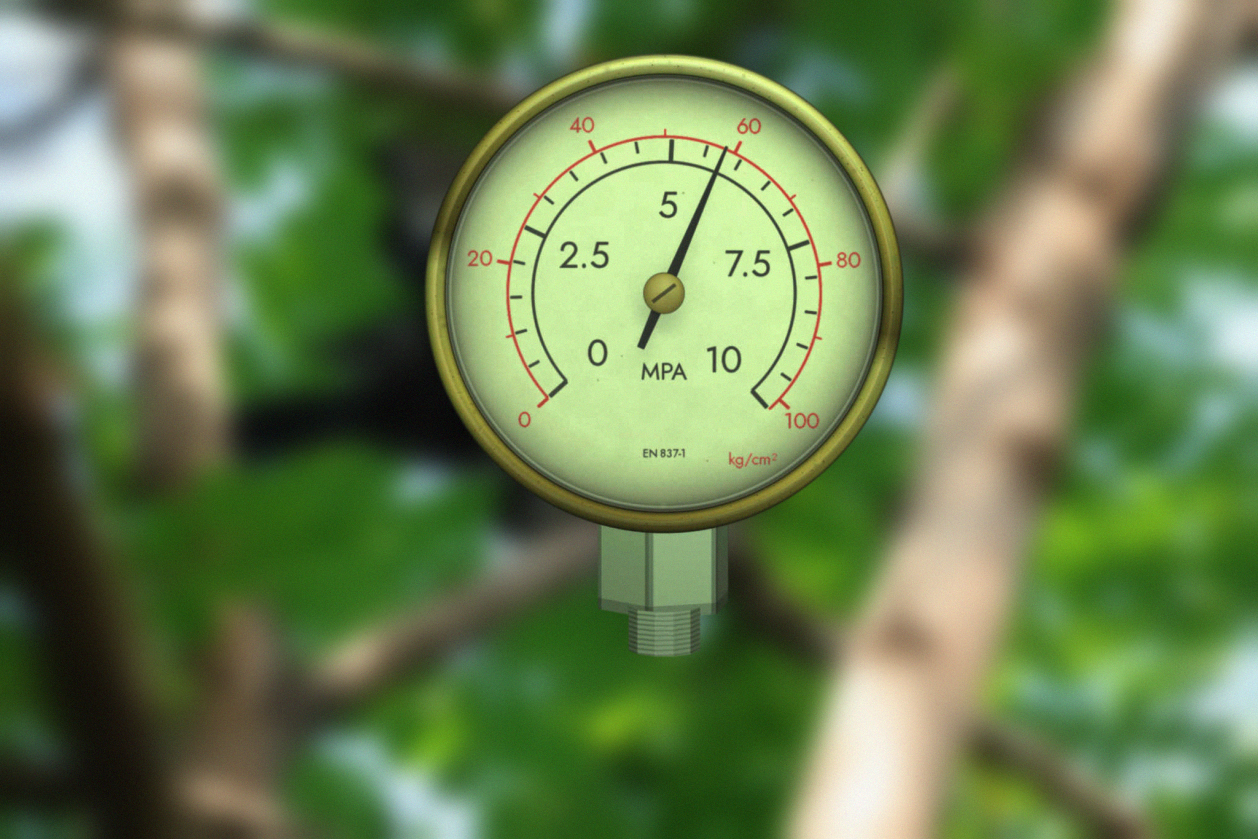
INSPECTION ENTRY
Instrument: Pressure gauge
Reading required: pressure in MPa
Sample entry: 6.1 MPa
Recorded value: 5.75 MPa
